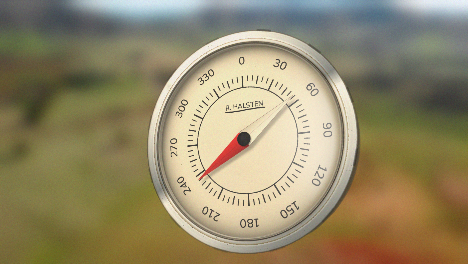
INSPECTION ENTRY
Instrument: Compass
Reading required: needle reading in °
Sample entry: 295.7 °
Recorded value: 235 °
